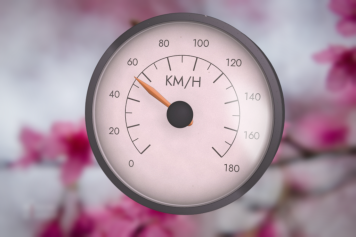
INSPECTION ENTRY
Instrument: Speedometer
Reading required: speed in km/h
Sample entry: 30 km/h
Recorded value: 55 km/h
